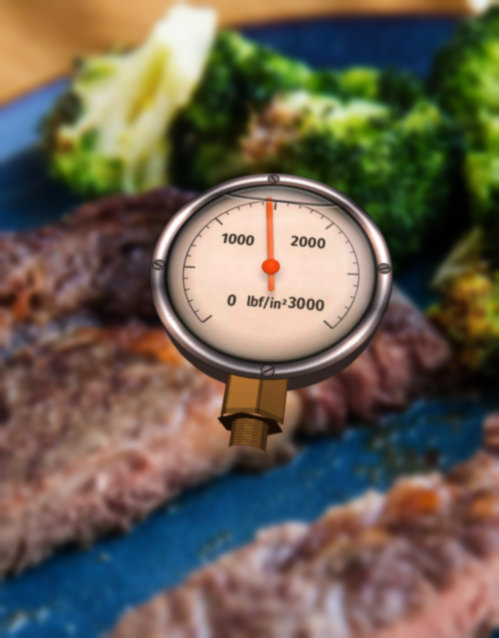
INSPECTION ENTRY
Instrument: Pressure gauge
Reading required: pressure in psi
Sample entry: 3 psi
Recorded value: 1450 psi
